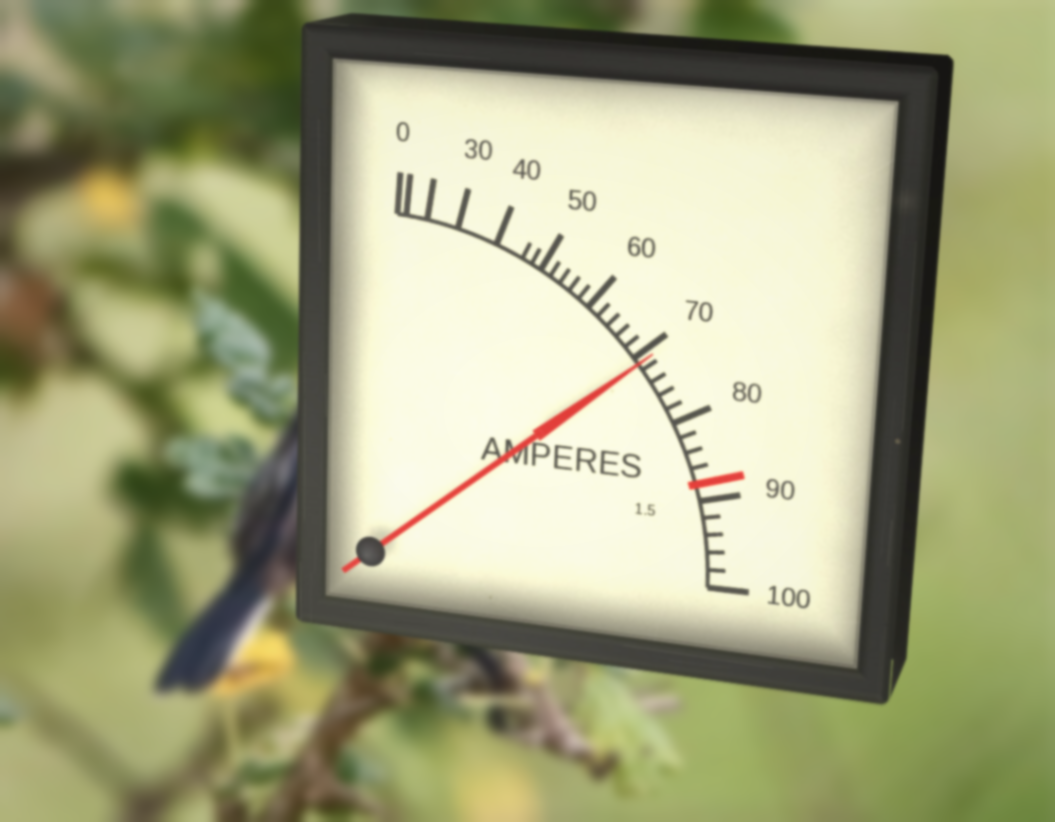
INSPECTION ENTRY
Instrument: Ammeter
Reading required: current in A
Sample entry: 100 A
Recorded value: 71 A
